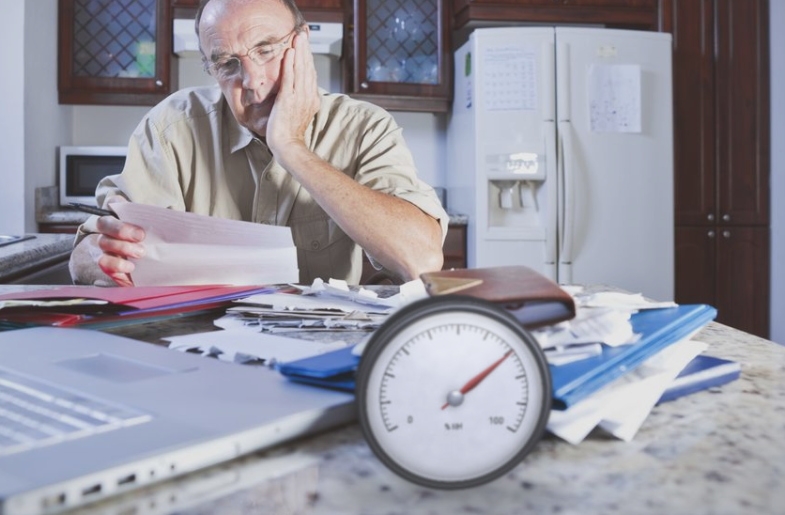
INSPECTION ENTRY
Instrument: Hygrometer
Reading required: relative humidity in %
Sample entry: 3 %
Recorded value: 70 %
